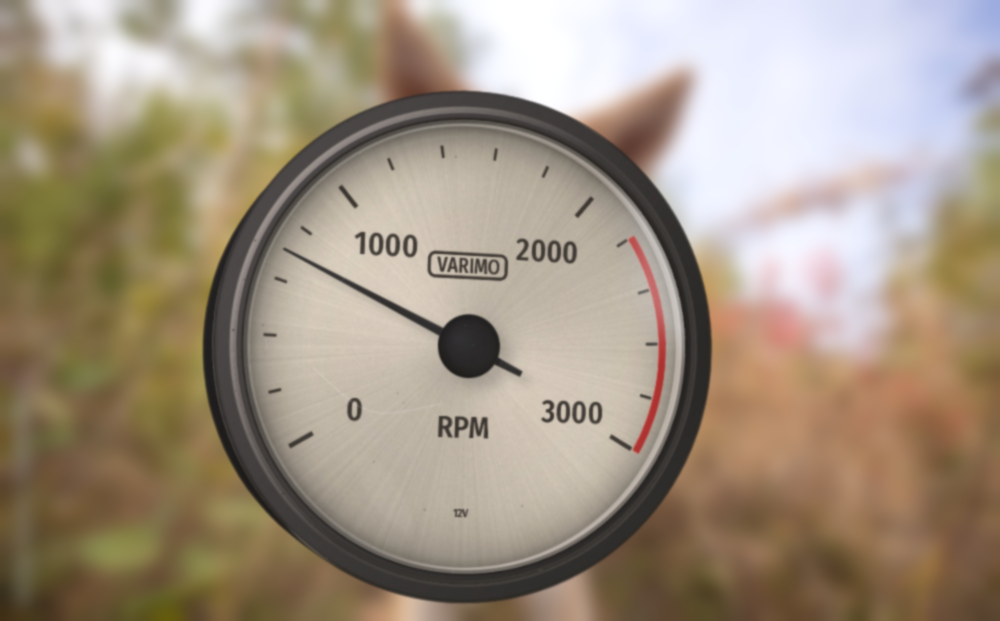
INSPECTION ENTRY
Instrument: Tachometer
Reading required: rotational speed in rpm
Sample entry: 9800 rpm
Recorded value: 700 rpm
